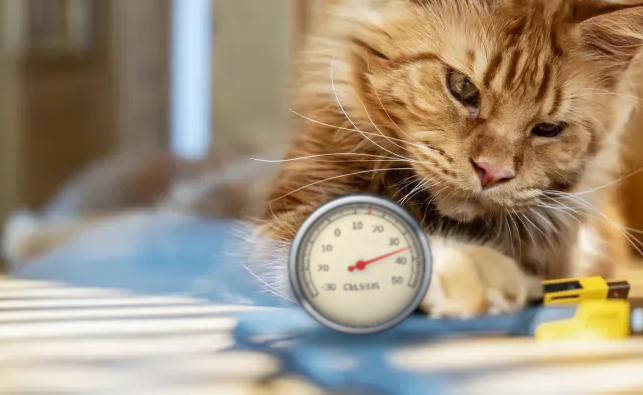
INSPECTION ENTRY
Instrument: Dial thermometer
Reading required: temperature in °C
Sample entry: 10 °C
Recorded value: 35 °C
